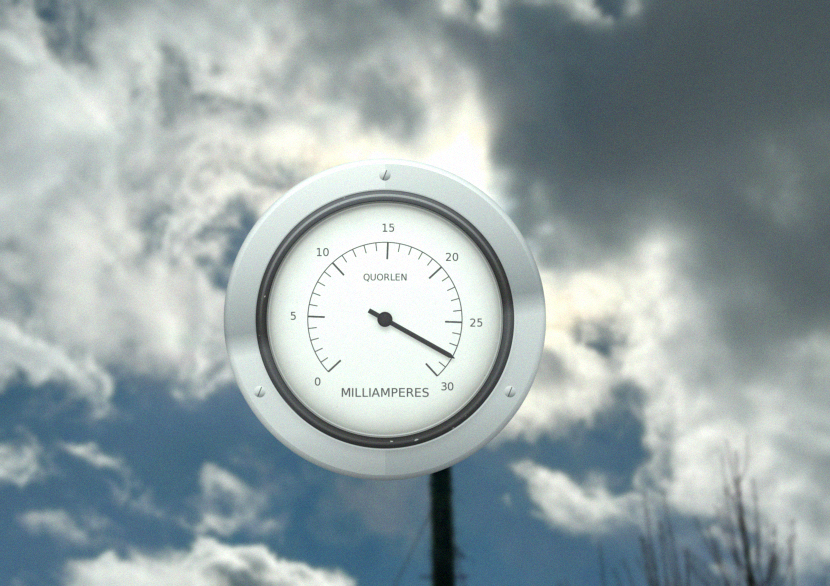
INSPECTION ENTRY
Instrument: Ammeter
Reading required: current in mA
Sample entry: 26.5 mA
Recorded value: 28 mA
